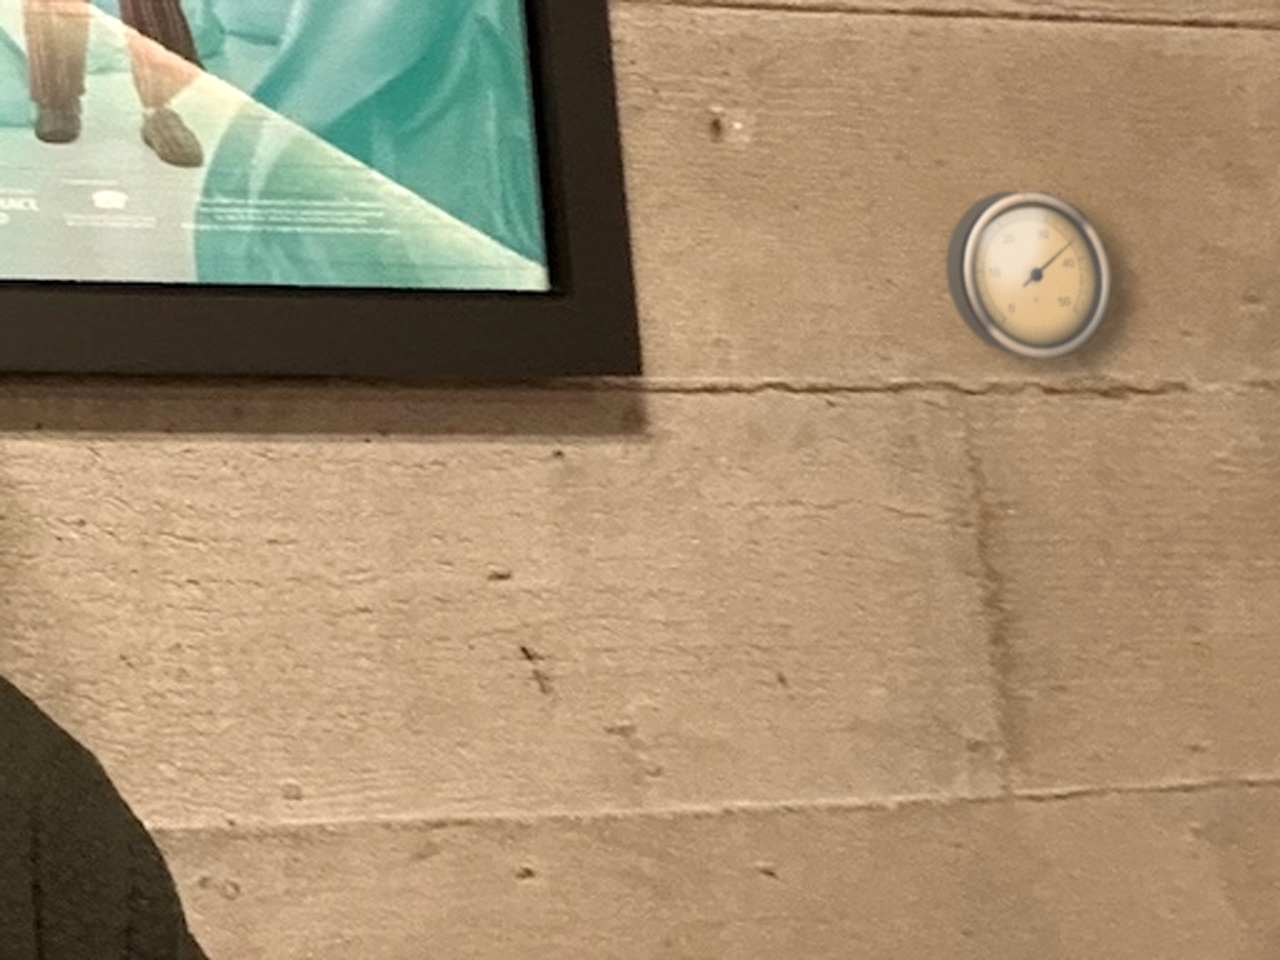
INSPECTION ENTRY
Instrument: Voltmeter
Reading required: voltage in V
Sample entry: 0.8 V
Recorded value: 36 V
